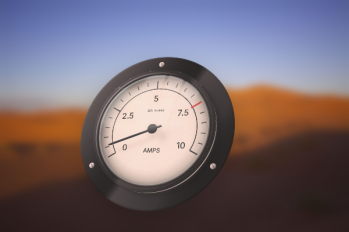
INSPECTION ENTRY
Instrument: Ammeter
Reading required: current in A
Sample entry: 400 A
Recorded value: 0.5 A
